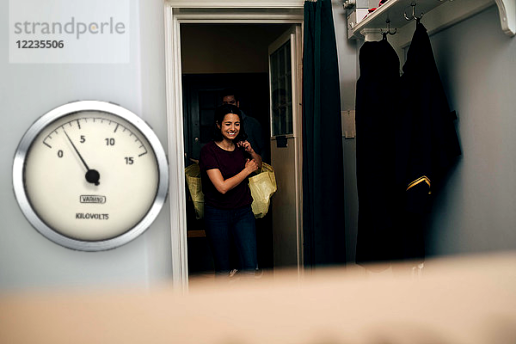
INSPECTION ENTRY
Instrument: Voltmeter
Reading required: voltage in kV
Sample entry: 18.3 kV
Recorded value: 3 kV
